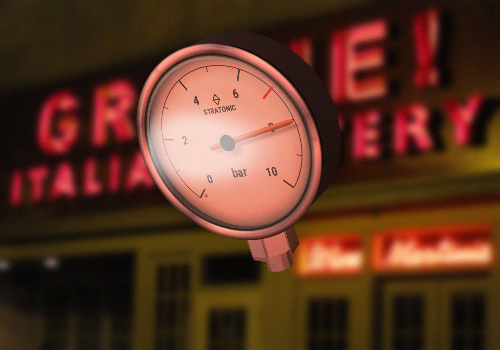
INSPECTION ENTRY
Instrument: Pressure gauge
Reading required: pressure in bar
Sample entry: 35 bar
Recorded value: 8 bar
